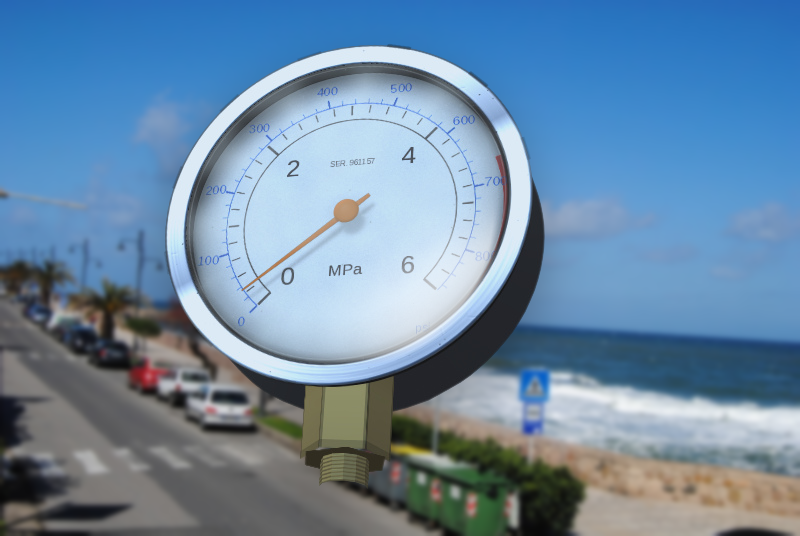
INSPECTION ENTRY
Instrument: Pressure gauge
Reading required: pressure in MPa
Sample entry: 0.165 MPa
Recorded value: 0.2 MPa
